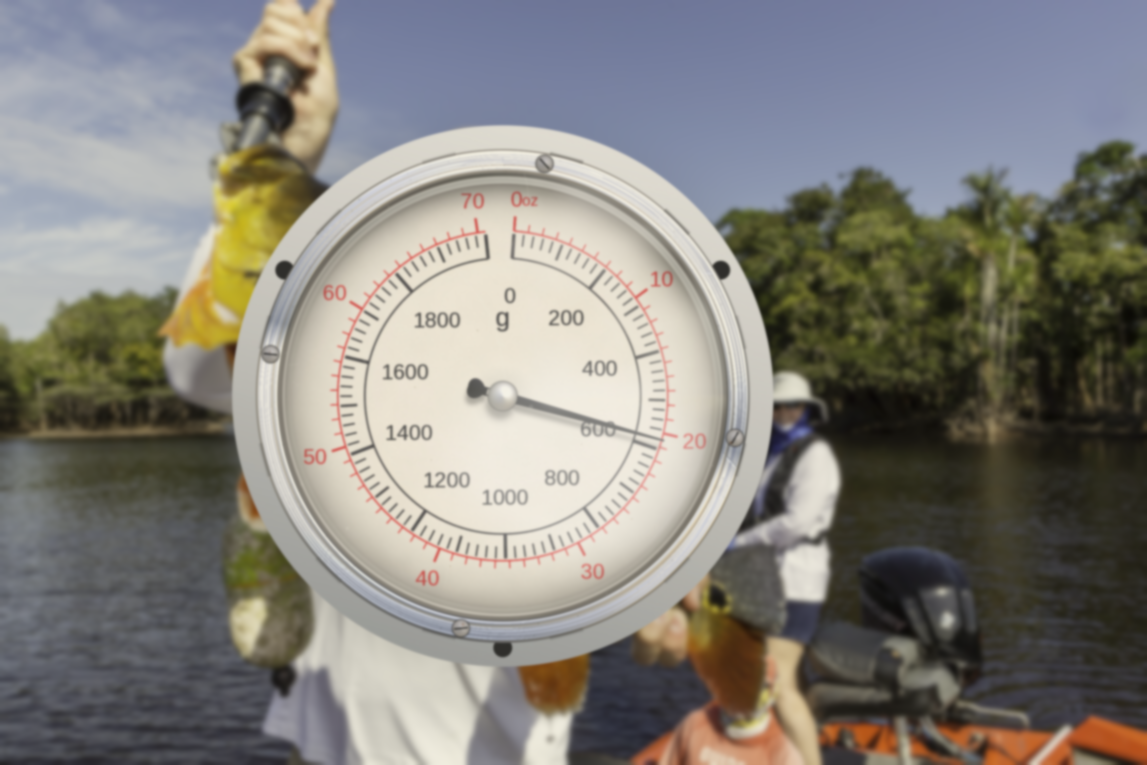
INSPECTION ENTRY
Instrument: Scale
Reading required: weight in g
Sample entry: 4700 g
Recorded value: 580 g
